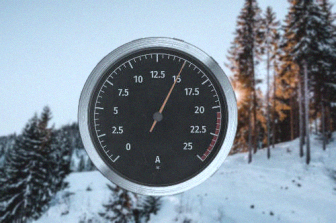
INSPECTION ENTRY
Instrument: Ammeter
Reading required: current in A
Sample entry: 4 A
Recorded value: 15 A
